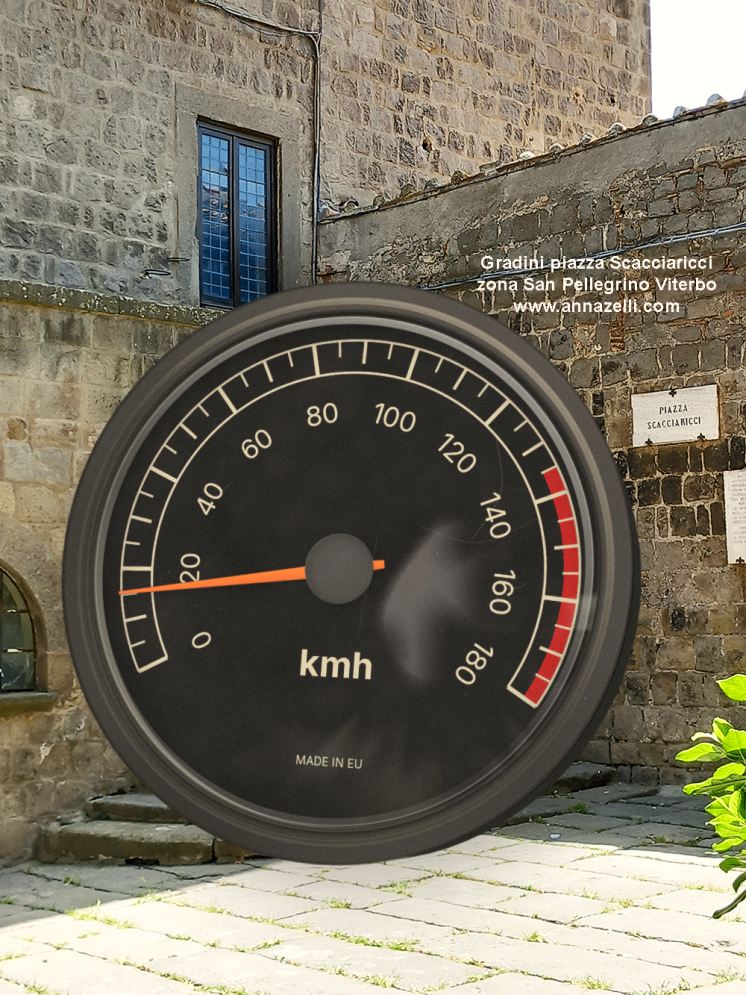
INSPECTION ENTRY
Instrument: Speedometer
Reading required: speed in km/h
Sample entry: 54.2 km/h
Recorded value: 15 km/h
